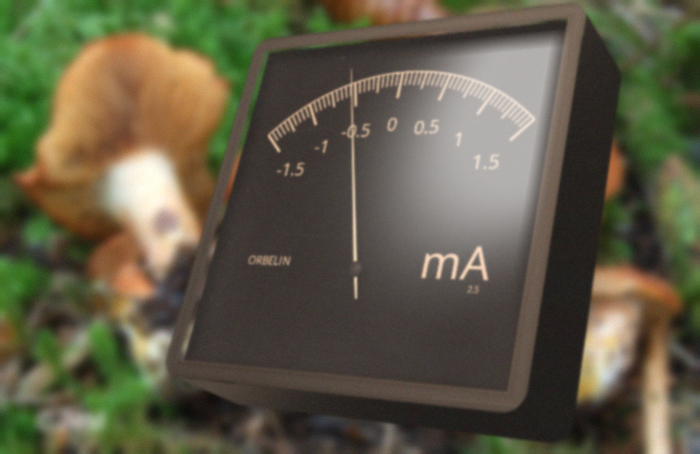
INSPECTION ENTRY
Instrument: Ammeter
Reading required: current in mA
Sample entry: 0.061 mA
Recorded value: -0.5 mA
